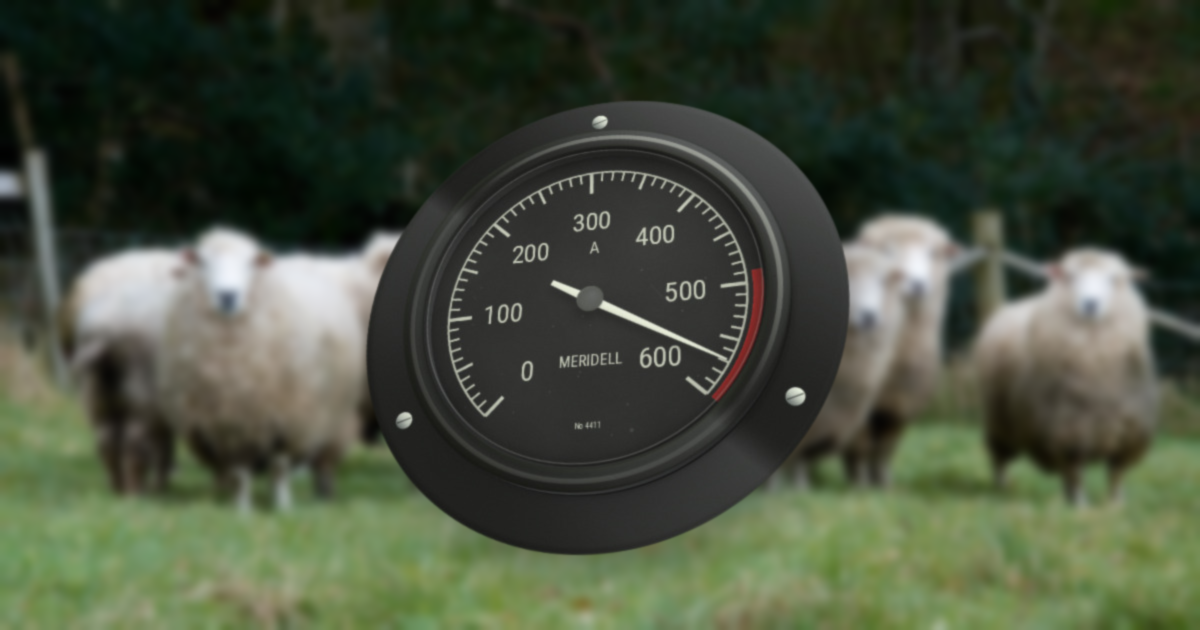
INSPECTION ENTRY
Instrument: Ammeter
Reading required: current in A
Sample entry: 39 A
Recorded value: 570 A
